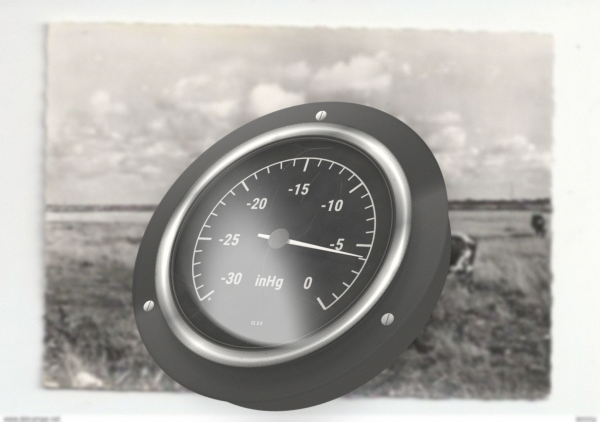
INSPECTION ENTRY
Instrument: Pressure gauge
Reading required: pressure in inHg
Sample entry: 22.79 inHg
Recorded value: -4 inHg
